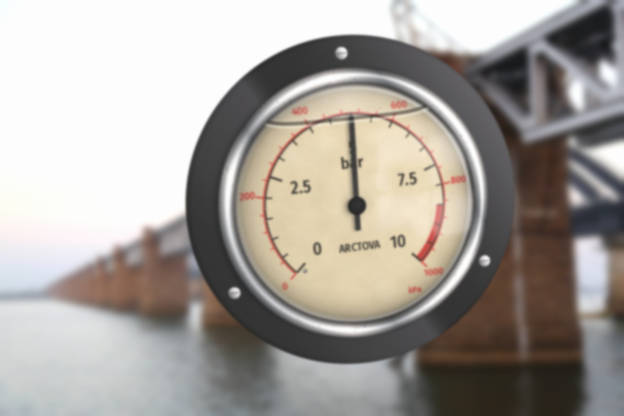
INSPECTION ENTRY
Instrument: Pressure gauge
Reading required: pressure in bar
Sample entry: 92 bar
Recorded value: 5 bar
